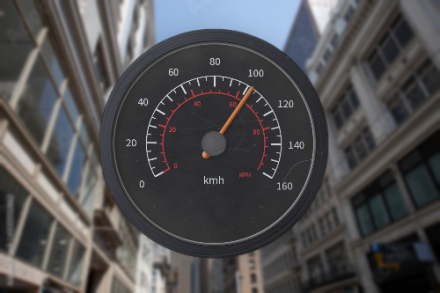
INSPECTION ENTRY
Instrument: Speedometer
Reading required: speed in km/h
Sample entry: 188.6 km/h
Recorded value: 102.5 km/h
